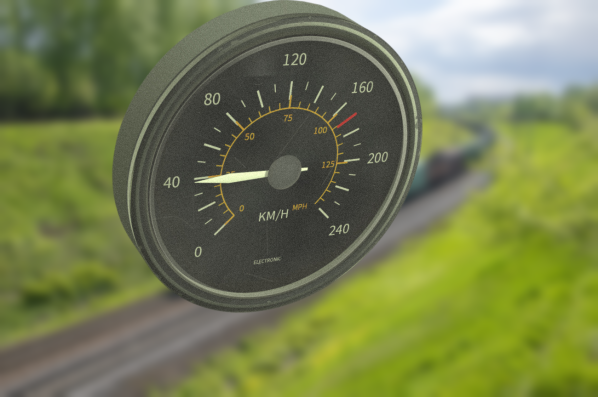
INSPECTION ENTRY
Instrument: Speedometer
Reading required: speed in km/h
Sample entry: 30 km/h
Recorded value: 40 km/h
